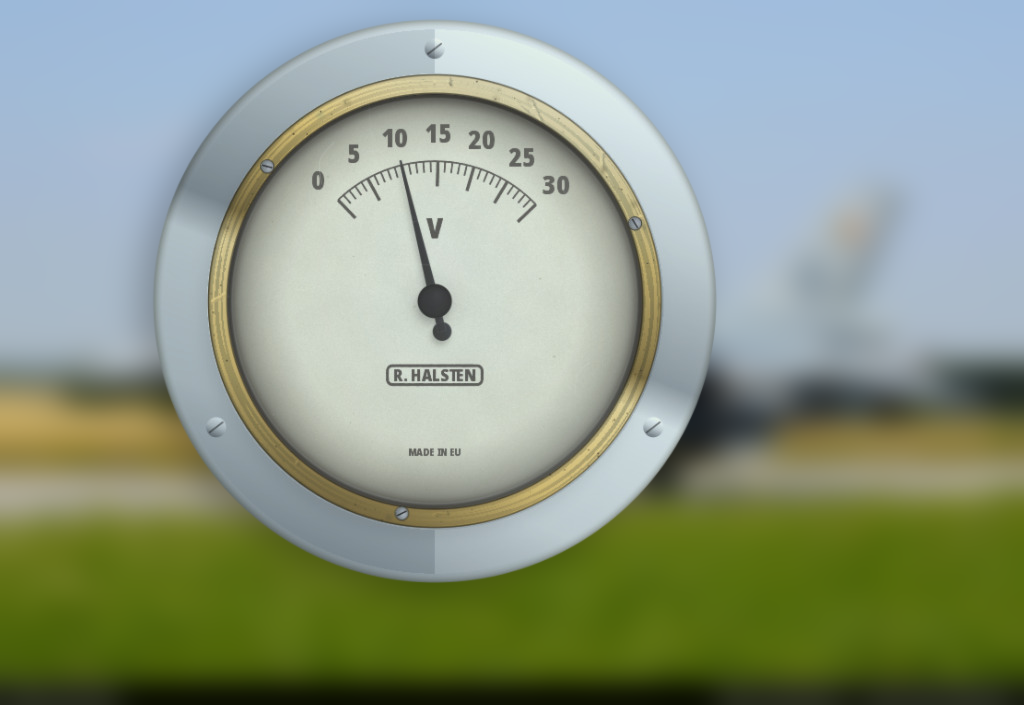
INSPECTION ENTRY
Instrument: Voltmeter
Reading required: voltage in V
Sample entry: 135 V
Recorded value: 10 V
